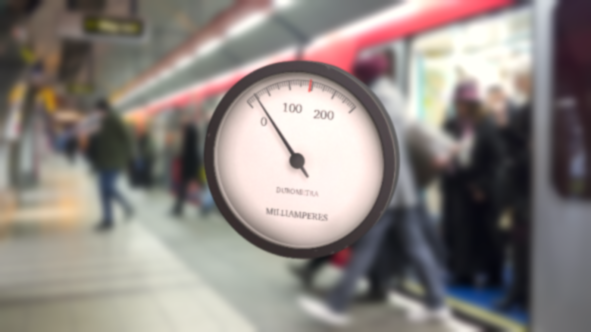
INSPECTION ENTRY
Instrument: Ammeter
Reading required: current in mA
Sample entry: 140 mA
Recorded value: 25 mA
